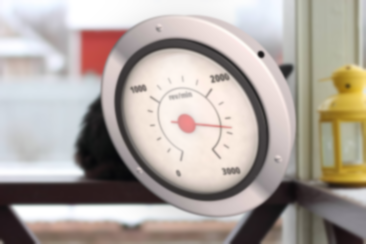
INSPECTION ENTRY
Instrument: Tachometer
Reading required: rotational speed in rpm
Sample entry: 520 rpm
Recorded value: 2500 rpm
